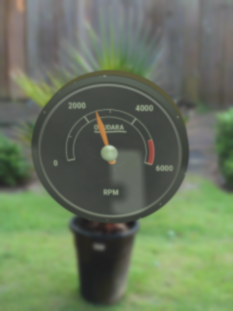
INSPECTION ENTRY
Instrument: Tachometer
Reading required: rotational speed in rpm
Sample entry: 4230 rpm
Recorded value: 2500 rpm
